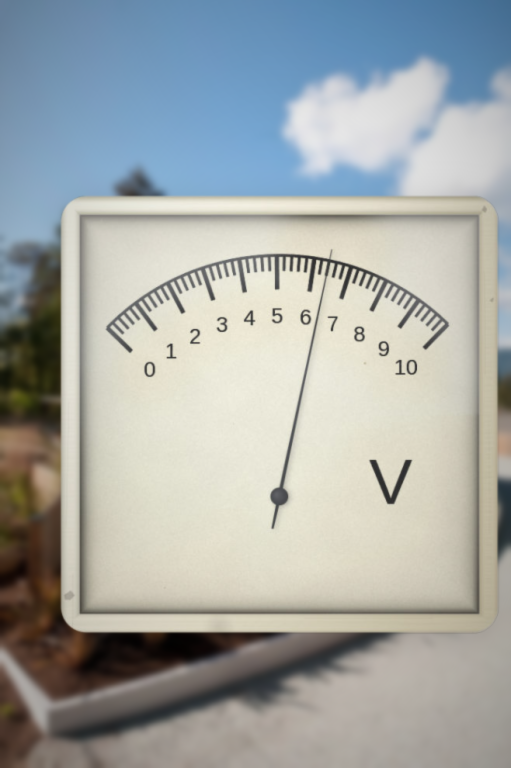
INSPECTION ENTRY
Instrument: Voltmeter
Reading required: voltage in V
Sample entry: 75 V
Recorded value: 6.4 V
